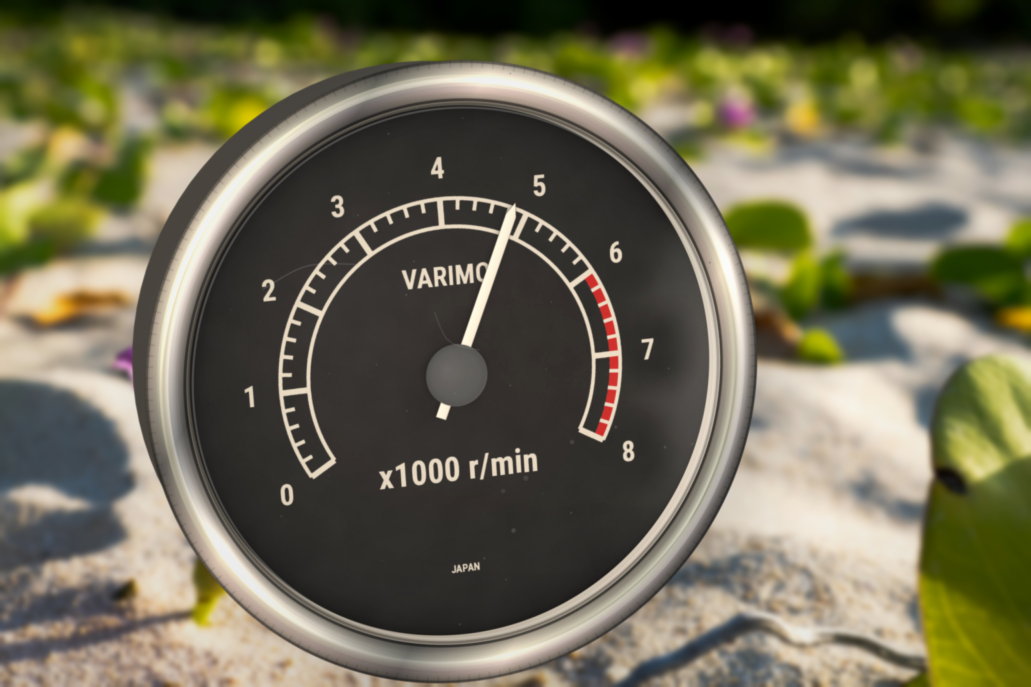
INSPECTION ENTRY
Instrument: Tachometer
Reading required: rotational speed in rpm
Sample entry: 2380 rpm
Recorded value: 4800 rpm
